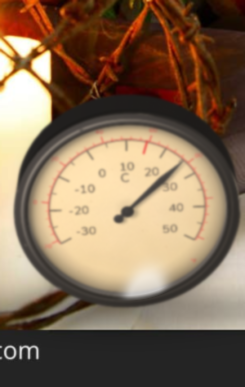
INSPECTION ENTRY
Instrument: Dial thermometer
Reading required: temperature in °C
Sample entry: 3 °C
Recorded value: 25 °C
